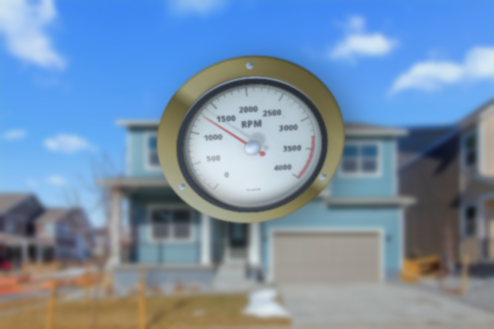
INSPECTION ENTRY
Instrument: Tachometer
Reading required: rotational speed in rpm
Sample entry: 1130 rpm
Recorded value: 1300 rpm
